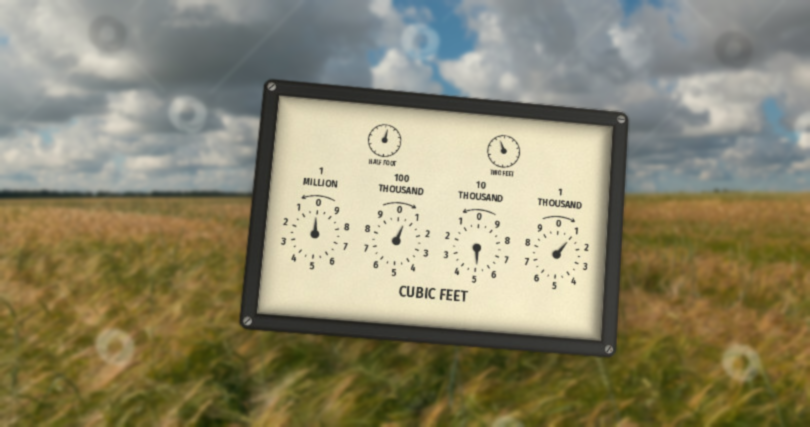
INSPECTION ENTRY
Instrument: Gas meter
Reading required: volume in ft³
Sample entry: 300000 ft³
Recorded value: 5100 ft³
